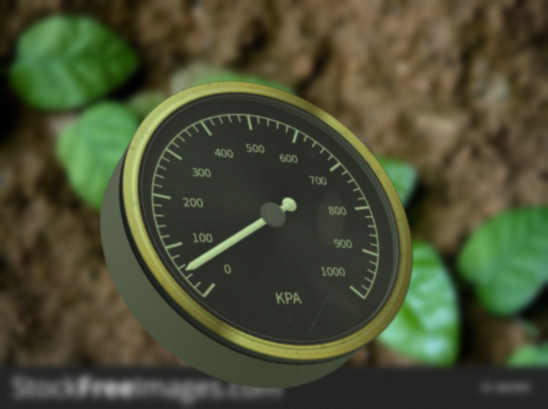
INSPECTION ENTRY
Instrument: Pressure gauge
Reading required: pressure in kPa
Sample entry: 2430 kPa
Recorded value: 50 kPa
